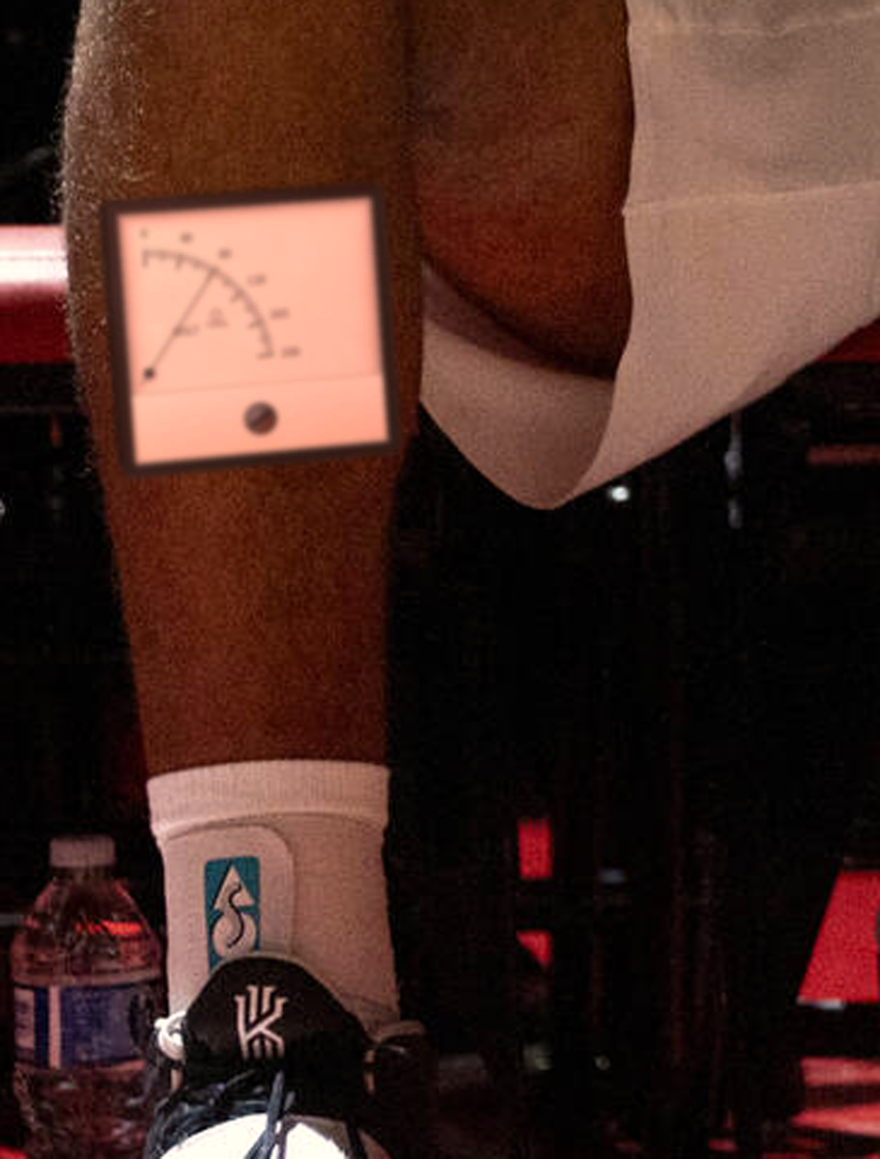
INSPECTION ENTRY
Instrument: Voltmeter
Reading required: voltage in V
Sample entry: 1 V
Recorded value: 80 V
